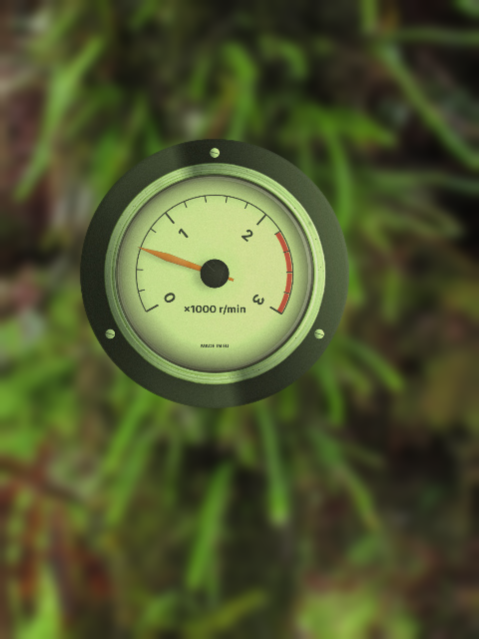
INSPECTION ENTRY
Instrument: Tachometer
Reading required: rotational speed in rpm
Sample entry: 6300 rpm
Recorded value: 600 rpm
